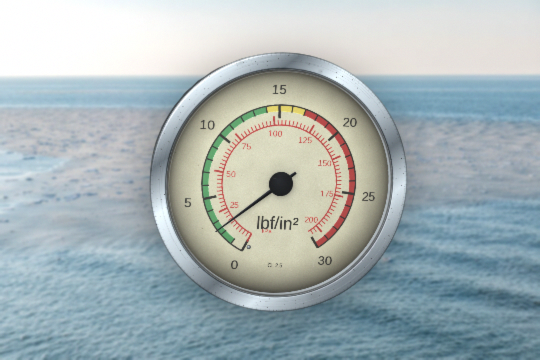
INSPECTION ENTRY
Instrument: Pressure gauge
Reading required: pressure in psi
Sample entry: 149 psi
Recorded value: 2.5 psi
